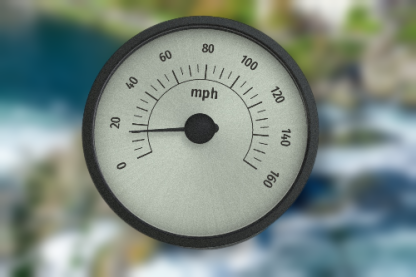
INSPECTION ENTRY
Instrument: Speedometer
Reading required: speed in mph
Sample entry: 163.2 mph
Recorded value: 15 mph
